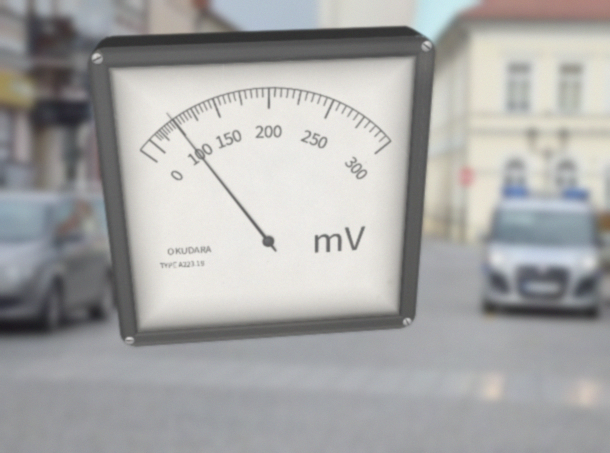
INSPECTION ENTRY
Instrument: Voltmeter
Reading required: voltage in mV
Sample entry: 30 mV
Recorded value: 100 mV
